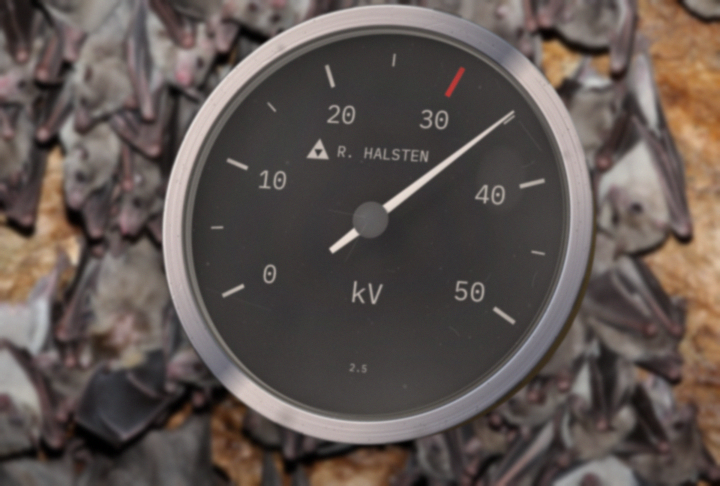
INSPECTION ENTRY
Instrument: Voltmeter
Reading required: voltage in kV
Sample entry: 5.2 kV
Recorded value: 35 kV
